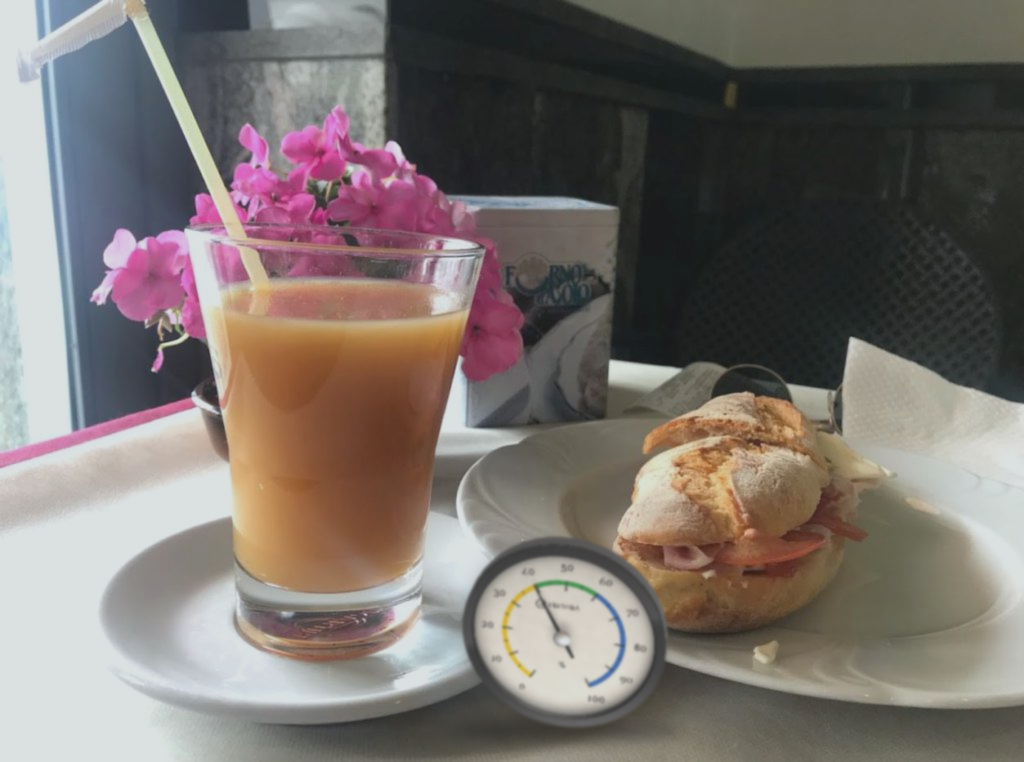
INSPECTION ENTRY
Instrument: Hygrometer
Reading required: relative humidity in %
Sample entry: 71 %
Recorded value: 40 %
